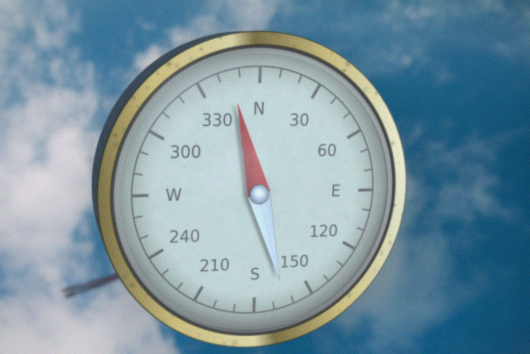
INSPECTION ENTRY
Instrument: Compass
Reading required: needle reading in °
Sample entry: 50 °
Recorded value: 345 °
